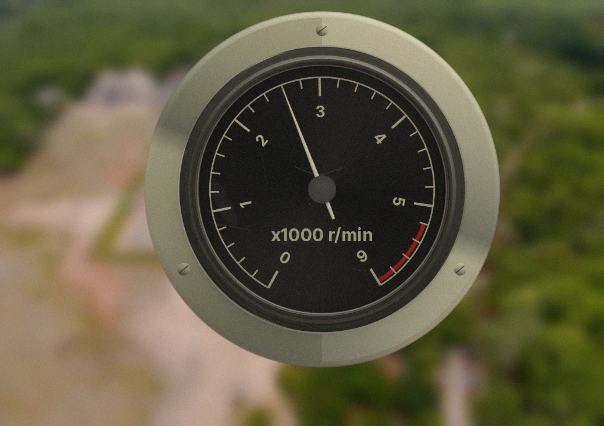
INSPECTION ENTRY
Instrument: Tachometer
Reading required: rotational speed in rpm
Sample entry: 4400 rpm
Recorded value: 2600 rpm
